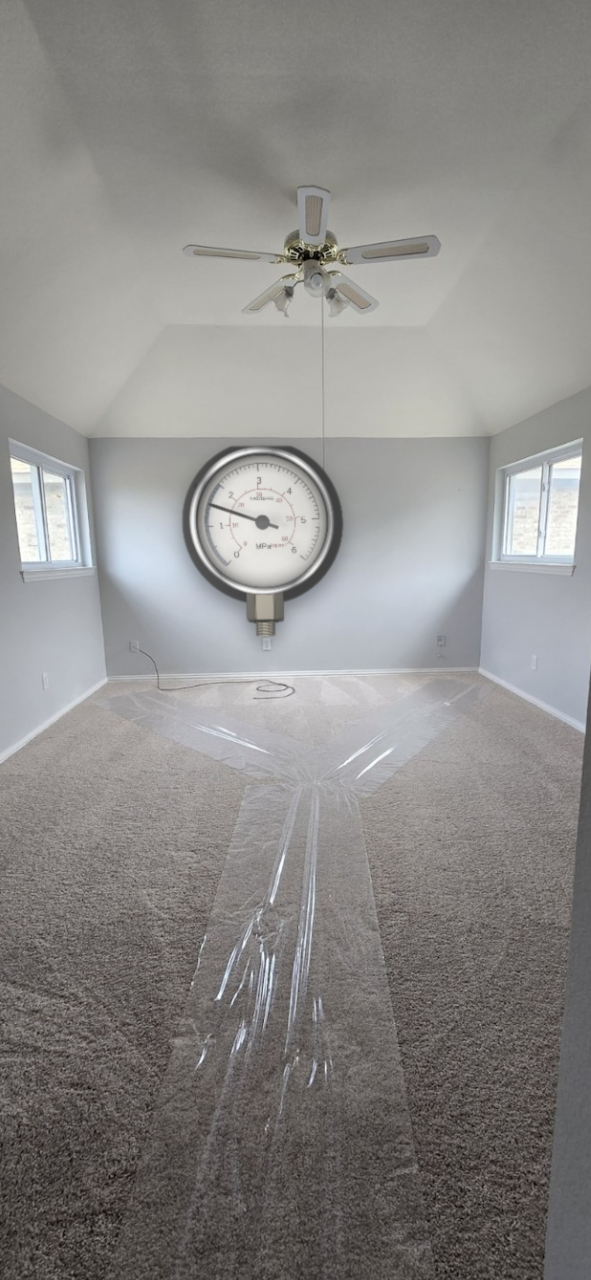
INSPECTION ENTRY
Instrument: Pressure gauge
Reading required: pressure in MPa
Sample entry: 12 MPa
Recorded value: 1.5 MPa
